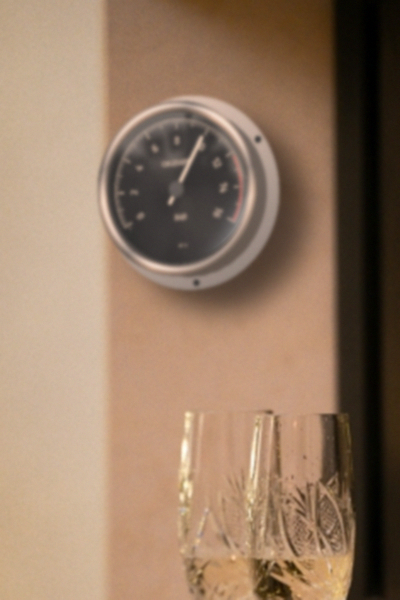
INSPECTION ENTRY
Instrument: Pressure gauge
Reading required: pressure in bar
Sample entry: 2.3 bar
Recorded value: 10 bar
